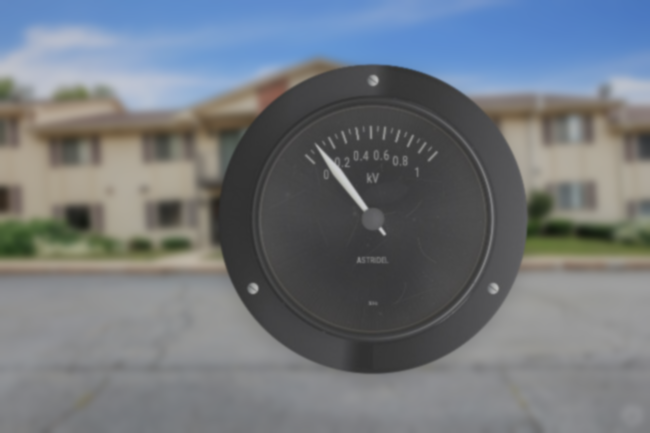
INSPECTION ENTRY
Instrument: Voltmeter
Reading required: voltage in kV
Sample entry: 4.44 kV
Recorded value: 0.1 kV
